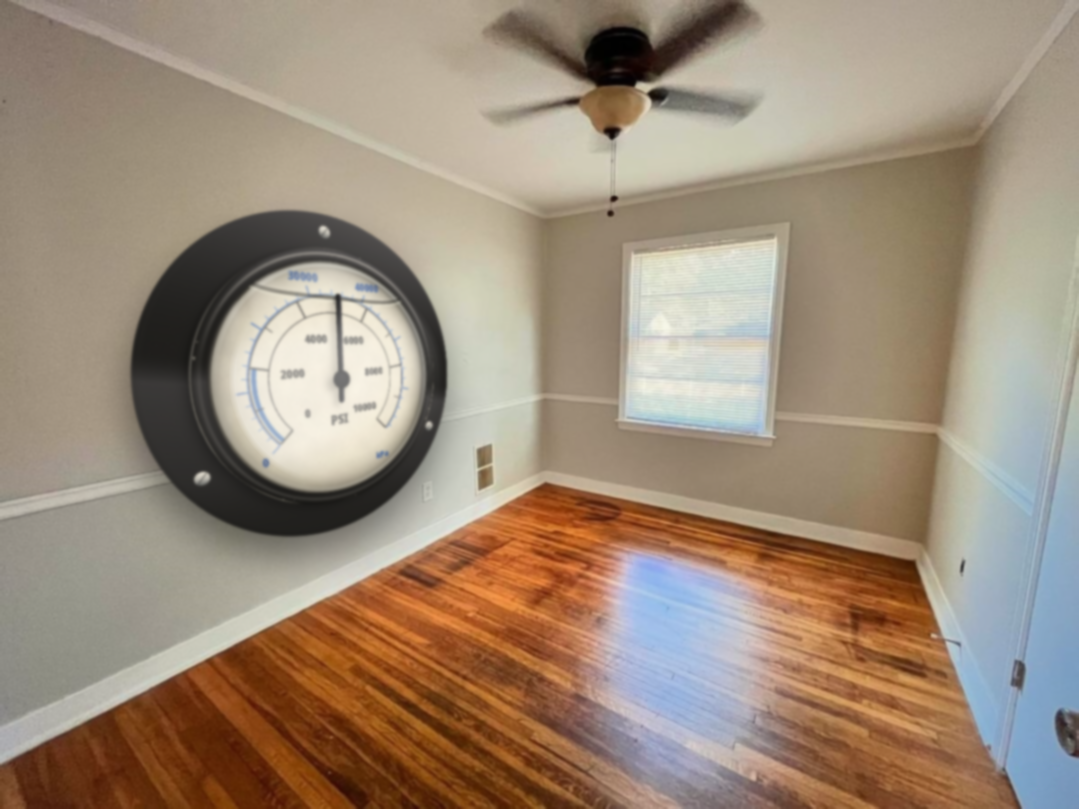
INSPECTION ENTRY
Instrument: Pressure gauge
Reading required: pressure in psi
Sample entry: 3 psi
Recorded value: 5000 psi
